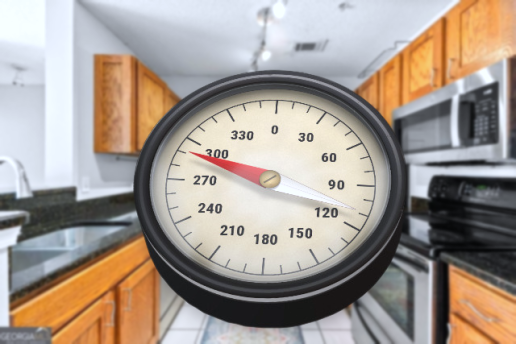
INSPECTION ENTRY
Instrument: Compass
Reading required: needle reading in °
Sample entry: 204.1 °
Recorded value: 290 °
